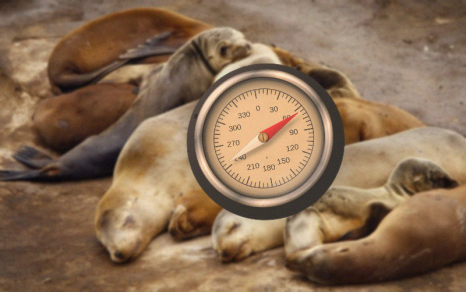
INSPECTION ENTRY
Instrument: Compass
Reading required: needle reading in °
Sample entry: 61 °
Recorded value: 65 °
